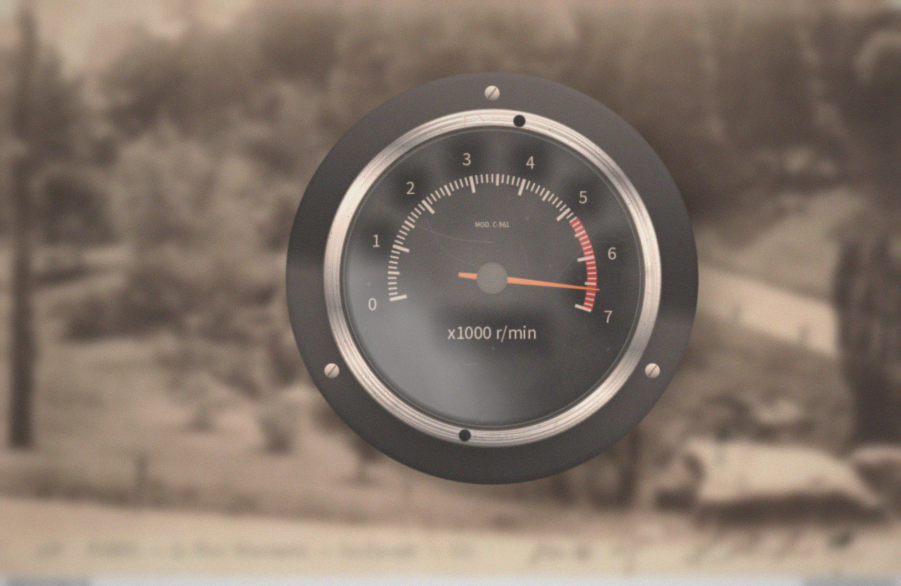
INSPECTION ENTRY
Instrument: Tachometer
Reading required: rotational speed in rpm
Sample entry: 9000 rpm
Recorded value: 6600 rpm
